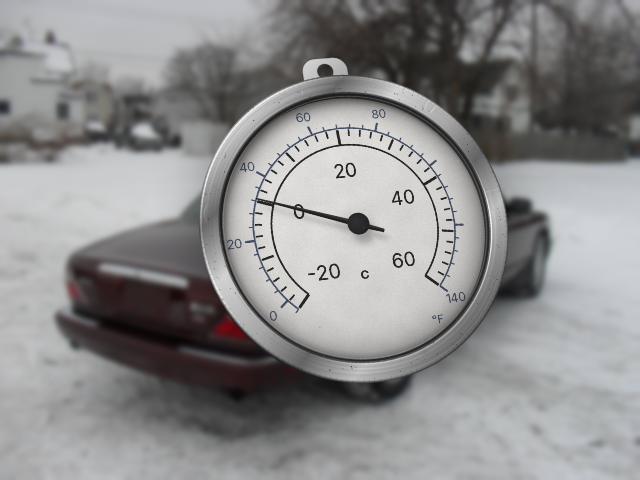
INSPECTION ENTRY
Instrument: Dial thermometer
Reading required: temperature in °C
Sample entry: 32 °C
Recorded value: 0 °C
